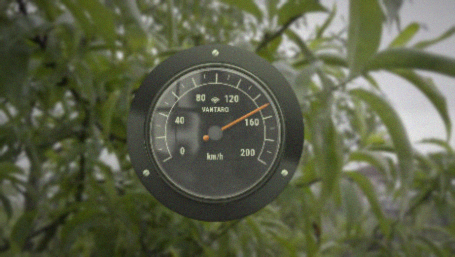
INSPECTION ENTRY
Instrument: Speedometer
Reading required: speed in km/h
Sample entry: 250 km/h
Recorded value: 150 km/h
